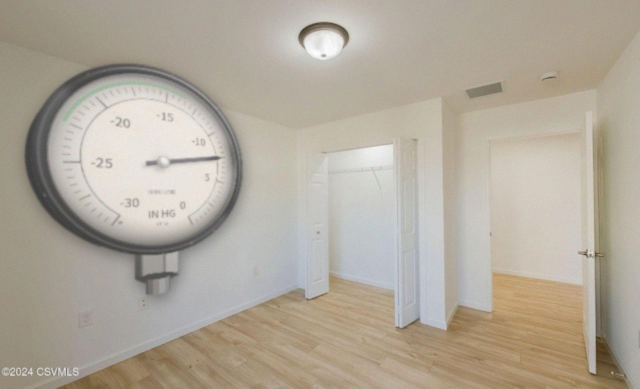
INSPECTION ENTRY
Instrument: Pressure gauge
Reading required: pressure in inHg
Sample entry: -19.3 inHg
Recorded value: -7.5 inHg
